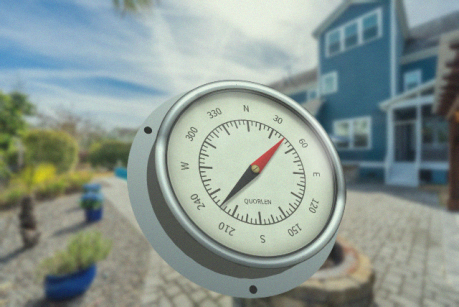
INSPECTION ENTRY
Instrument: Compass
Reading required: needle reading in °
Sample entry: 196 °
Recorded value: 45 °
